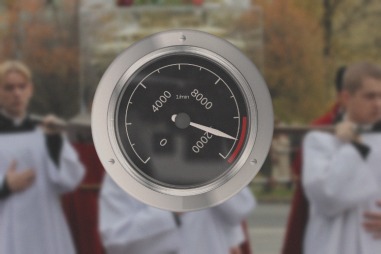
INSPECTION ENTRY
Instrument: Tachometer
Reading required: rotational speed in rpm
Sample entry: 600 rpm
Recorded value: 11000 rpm
